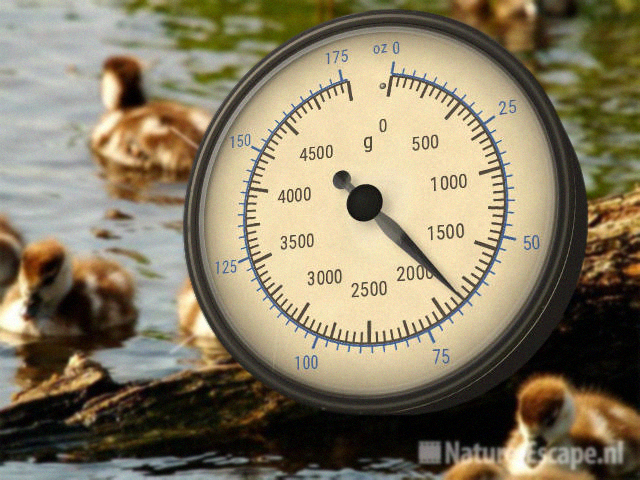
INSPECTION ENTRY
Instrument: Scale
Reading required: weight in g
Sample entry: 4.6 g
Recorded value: 1850 g
